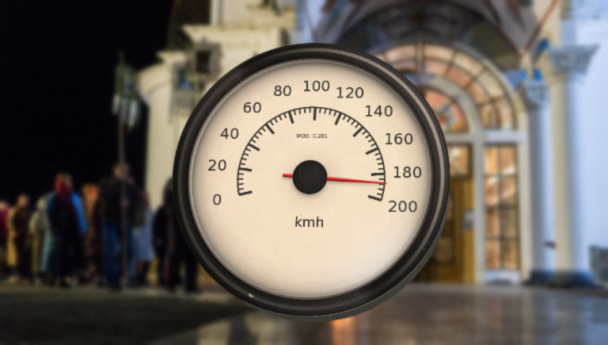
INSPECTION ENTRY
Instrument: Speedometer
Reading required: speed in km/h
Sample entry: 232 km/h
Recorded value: 188 km/h
